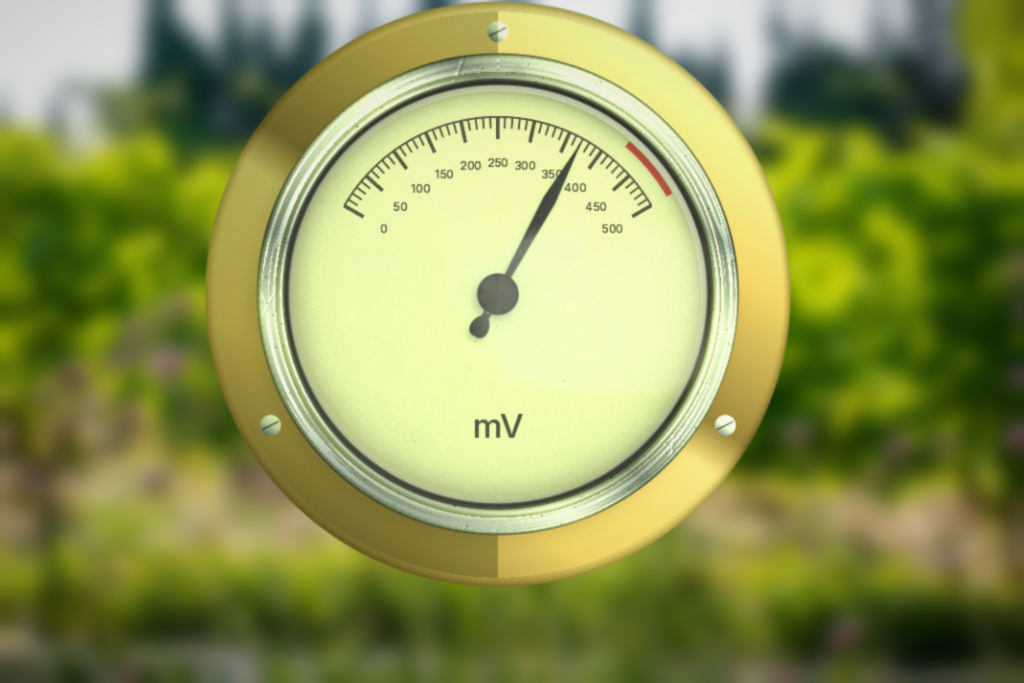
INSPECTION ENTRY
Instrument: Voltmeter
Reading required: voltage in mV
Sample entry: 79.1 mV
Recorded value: 370 mV
